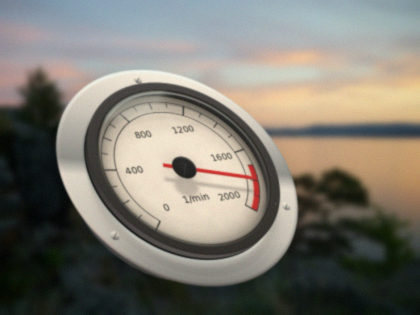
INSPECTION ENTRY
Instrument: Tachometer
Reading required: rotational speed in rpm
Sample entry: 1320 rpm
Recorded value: 1800 rpm
